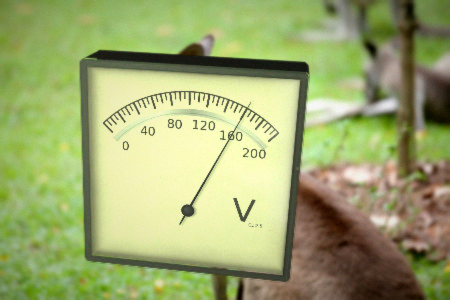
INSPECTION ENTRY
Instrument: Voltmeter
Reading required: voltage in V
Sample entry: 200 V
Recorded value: 160 V
